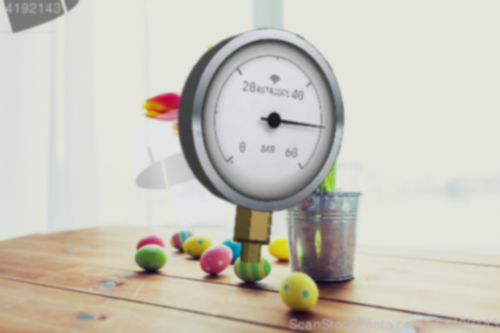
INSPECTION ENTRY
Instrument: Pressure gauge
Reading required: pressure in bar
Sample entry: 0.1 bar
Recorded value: 50 bar
